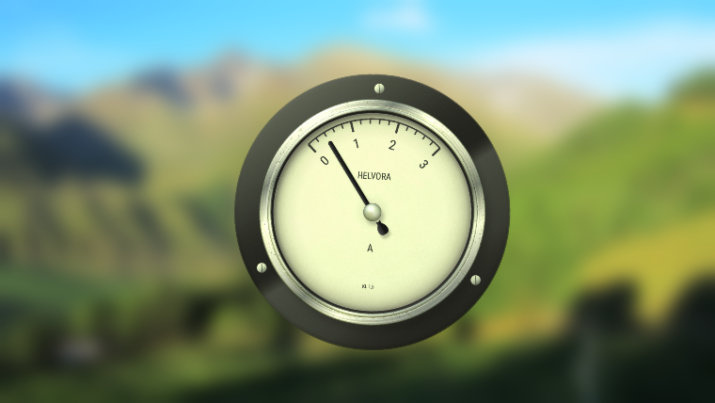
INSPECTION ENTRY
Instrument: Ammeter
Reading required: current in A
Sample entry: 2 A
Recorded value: 0.4 A
